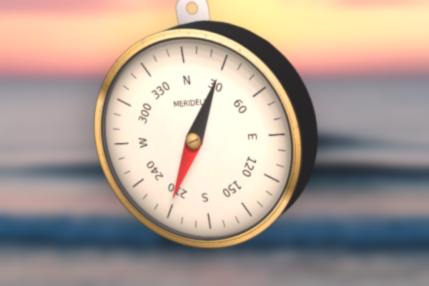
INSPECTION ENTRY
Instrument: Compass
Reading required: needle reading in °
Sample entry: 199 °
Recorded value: 210 °
